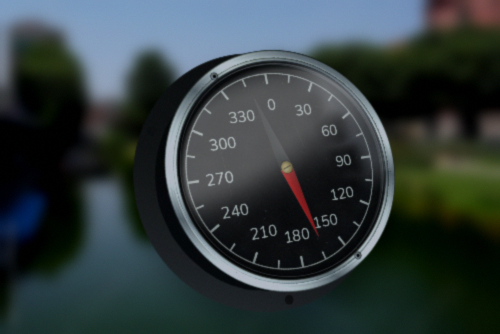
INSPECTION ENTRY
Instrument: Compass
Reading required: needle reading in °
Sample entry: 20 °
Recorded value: 165 °
